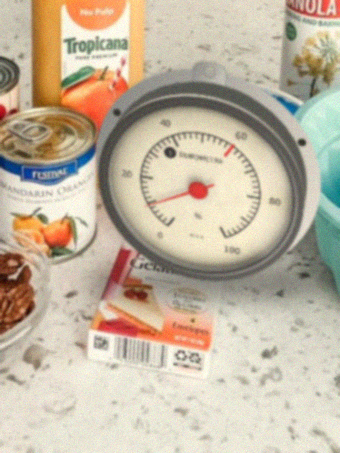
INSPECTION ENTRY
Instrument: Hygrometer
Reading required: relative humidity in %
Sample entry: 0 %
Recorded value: 10 %
